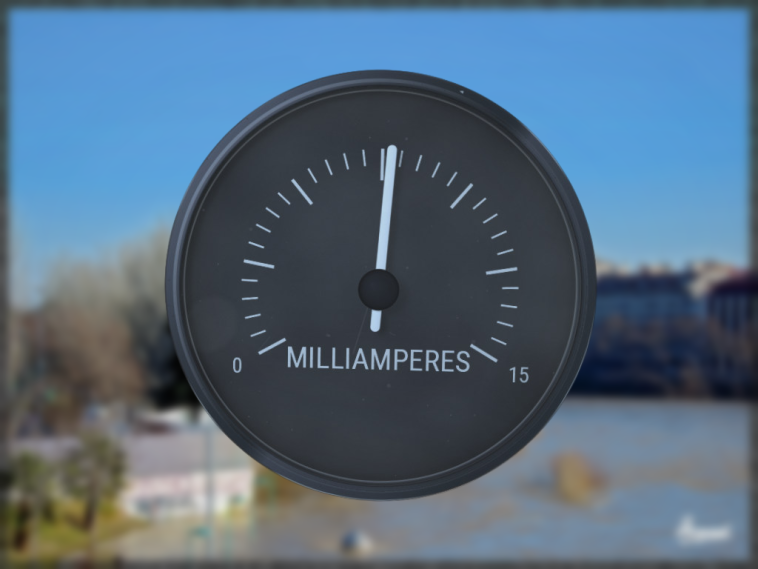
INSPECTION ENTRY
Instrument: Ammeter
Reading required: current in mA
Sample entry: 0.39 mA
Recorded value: 7.75 mA
